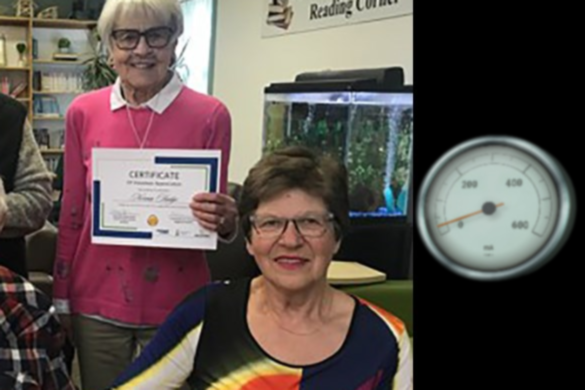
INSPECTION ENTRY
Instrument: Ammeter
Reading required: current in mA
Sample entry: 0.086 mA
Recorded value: 25 mA
